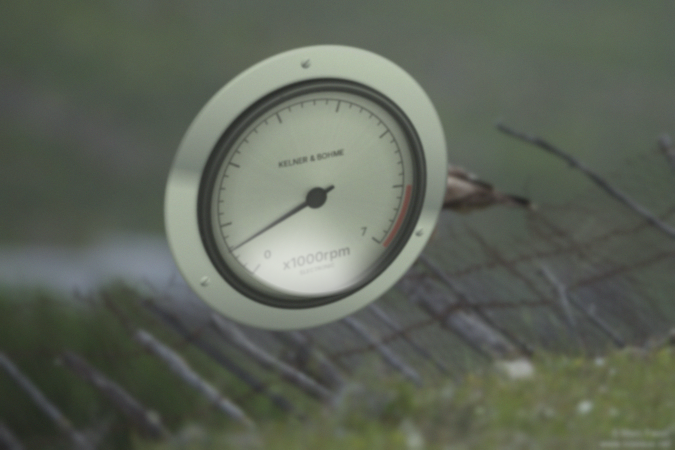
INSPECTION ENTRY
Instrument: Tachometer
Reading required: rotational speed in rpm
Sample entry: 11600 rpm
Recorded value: 600 rpm
